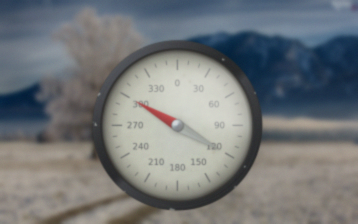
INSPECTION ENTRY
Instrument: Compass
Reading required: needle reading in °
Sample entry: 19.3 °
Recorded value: 300 °
